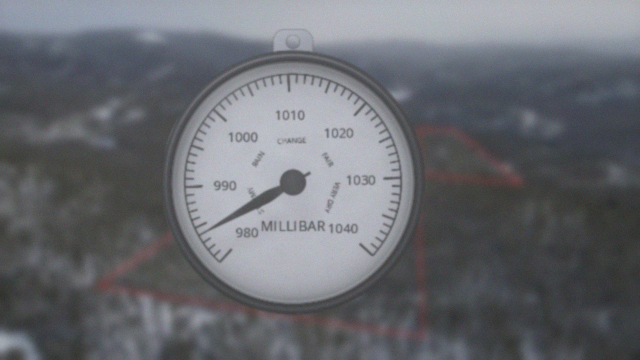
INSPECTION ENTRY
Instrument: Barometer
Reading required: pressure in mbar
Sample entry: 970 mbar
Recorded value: 984 mbar
